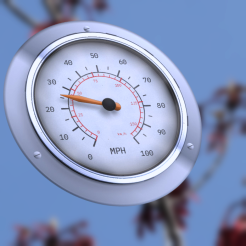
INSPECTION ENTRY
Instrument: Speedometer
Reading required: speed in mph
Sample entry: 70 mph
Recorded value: 25 mph
